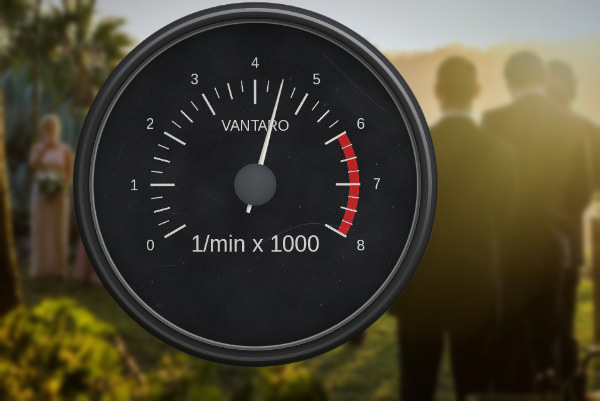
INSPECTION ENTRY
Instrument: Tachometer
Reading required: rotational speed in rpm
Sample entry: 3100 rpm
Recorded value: 4500 rpm
